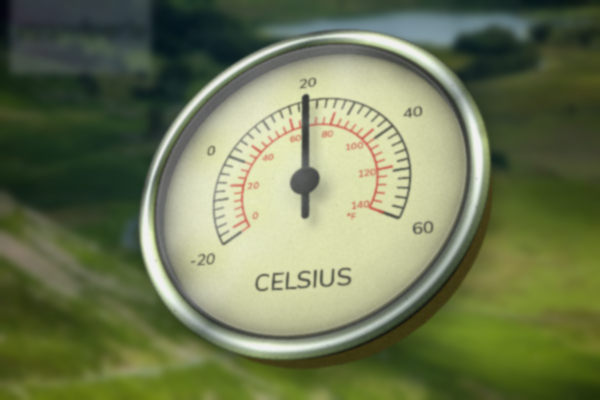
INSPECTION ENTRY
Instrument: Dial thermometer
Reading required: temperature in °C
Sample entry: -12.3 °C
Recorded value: 20 °C
